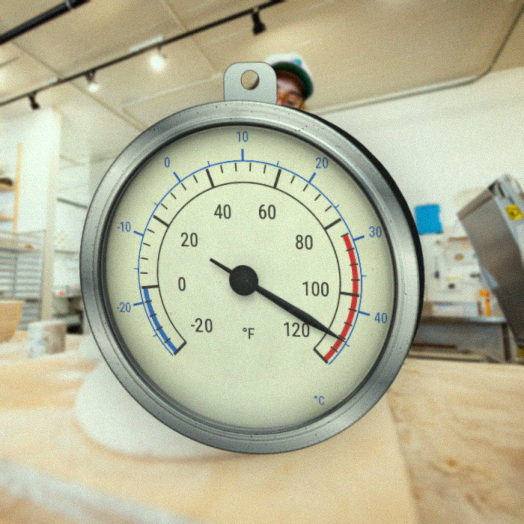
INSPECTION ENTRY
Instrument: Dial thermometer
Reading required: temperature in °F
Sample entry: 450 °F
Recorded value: 112 °F
